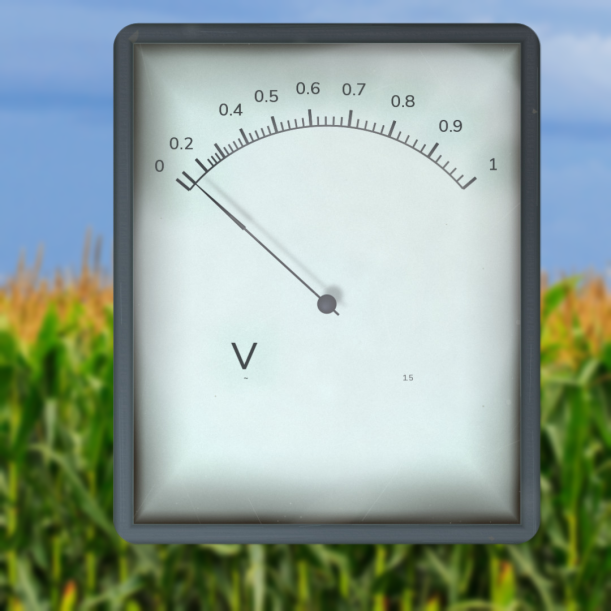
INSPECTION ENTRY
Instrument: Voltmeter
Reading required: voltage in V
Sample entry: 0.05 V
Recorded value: 0.1 V
